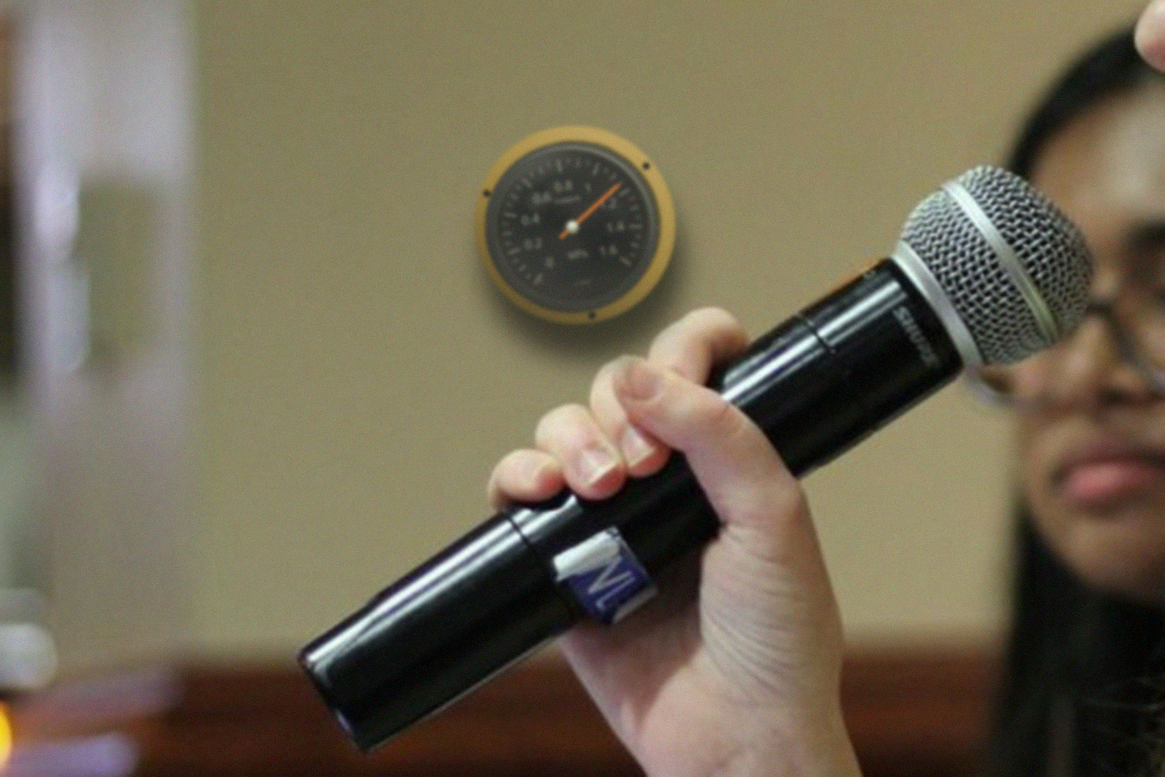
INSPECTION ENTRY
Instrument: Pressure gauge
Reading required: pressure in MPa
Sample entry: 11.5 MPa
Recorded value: 1.15 MPa
